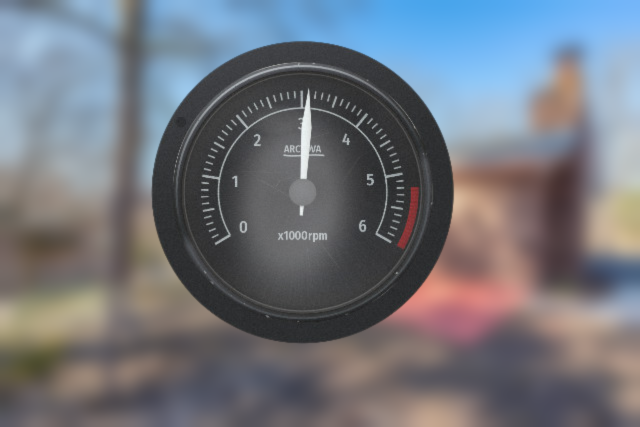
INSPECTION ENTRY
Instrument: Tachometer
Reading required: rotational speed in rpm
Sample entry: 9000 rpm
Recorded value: 3100 rpm
